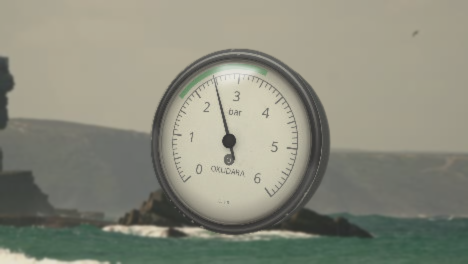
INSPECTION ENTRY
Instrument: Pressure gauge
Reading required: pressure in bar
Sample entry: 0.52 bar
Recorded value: 2.5 bar
